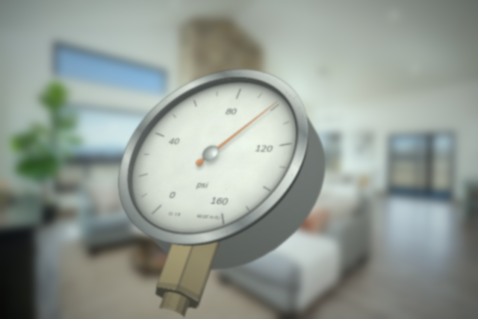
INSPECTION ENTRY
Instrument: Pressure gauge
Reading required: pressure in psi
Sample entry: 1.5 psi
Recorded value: 100 psi
